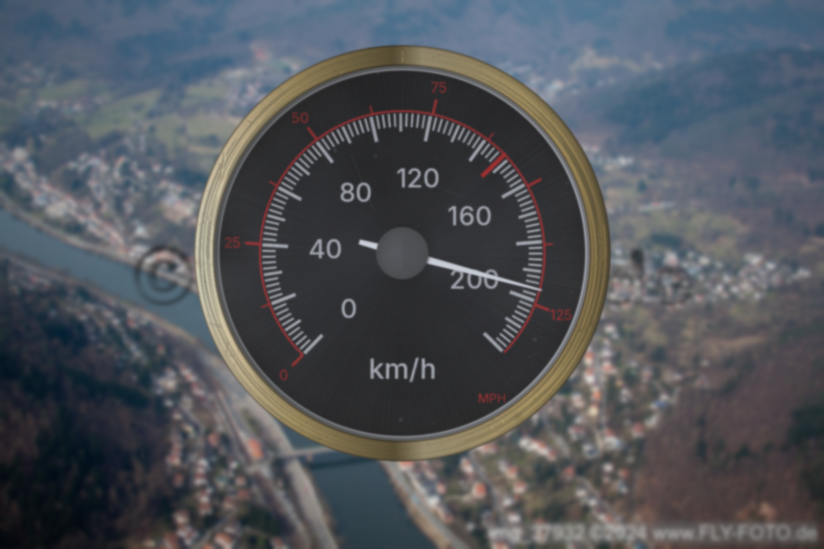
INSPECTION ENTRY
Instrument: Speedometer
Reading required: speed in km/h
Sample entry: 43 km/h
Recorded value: 196 km/h
